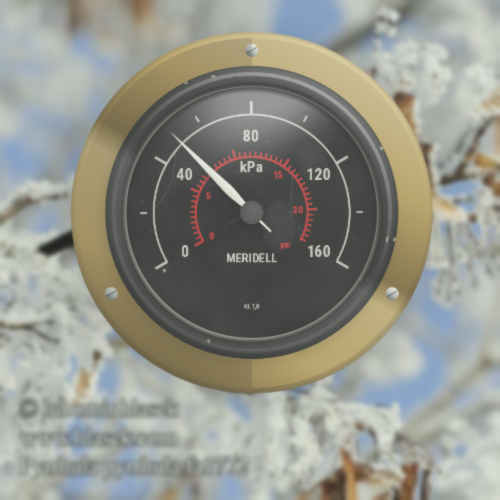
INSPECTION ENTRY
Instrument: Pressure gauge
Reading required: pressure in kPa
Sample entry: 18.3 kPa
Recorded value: 50 kPa
